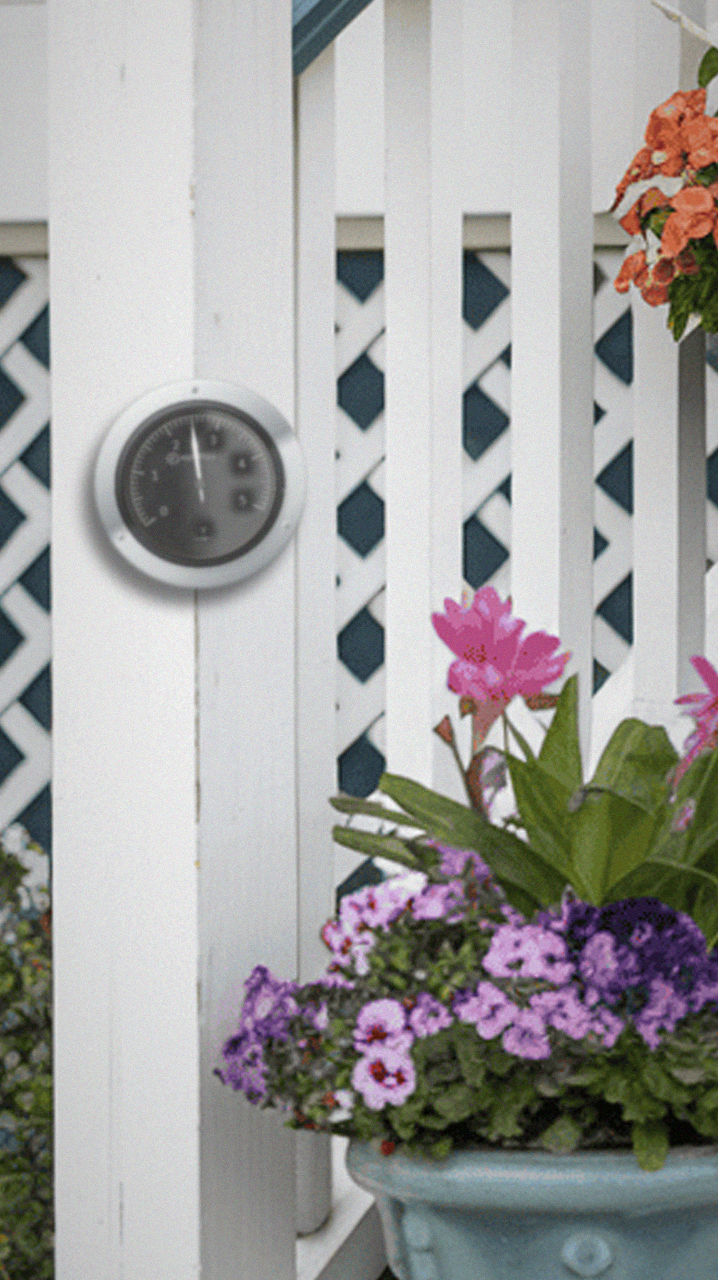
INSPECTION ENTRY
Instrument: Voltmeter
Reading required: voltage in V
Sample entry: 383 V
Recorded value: 2.5 V
